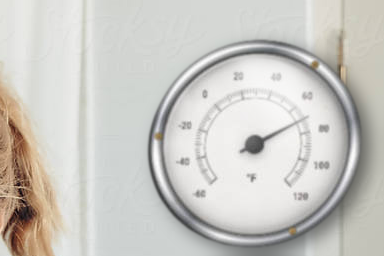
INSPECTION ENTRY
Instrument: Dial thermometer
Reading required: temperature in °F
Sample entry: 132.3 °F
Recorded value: 70 °F
